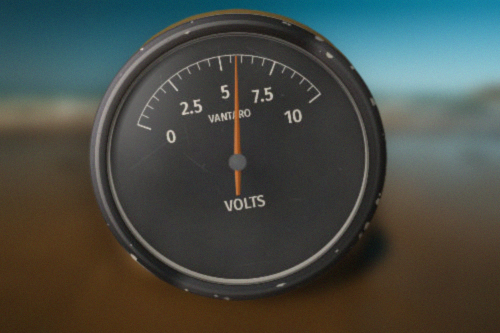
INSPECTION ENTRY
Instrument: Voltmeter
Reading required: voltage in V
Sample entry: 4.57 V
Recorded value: 5.75 V
